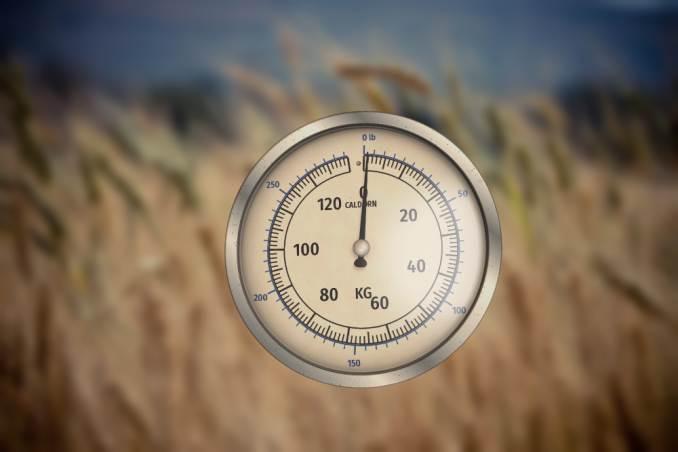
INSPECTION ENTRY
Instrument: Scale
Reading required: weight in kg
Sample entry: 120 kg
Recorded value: 1 kg
